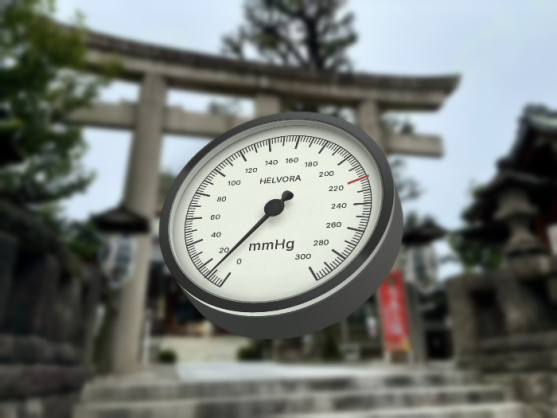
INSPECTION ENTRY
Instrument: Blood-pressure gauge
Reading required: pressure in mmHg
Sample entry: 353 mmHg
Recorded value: 10 mmHg
